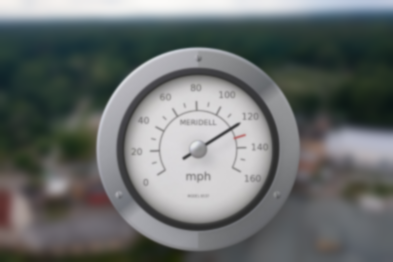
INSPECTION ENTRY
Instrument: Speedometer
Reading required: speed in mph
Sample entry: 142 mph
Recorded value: 120 mph
